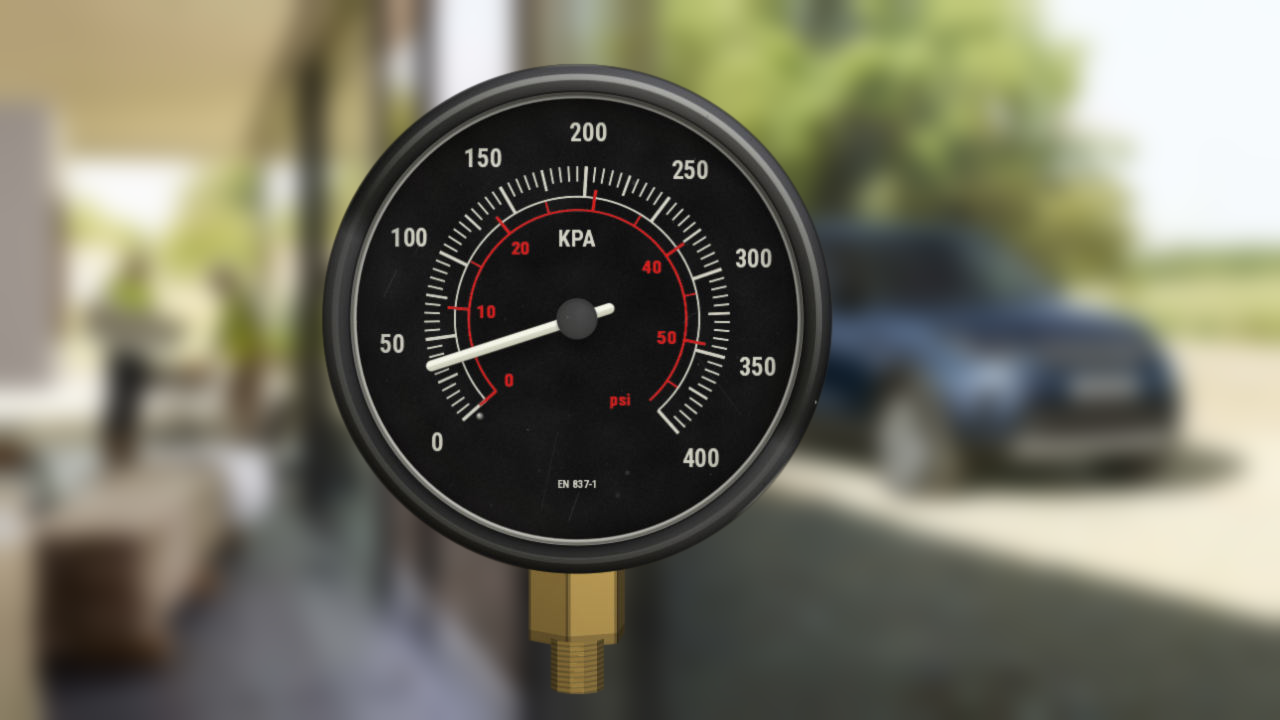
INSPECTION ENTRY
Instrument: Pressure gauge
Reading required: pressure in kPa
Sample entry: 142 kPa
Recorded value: 35 kPa
